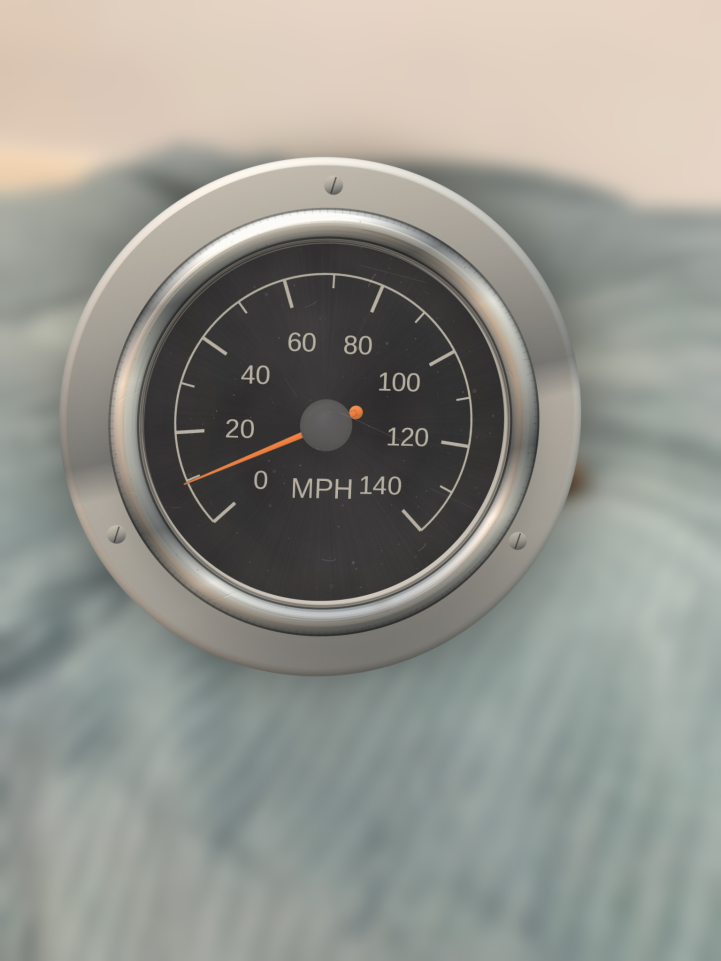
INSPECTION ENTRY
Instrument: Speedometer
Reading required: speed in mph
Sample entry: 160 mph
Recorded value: 10 mph
